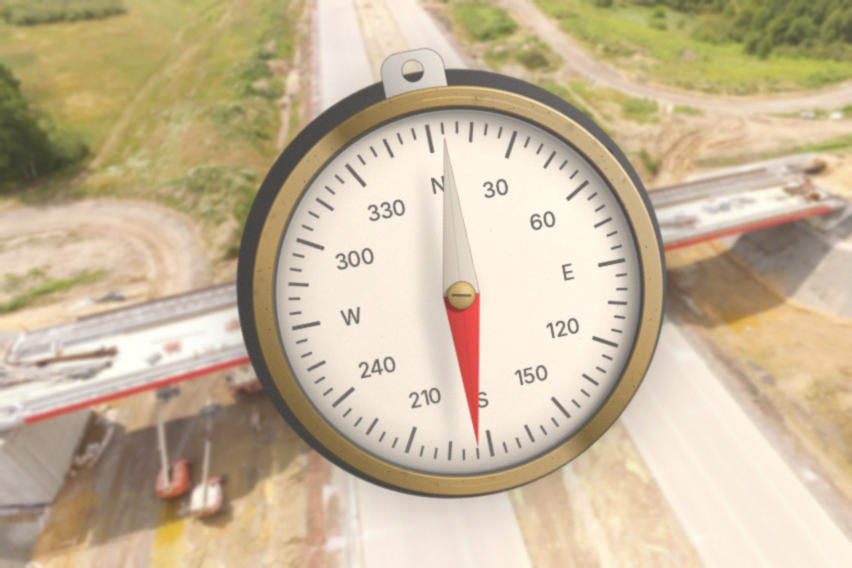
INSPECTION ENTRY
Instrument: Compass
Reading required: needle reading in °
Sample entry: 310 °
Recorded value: 185 °
